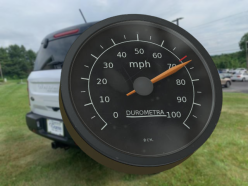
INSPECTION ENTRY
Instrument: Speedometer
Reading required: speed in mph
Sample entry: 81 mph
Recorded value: 72.5 mph
